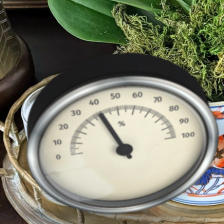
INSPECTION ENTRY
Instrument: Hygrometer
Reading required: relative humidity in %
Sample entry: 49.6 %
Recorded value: 40 %
